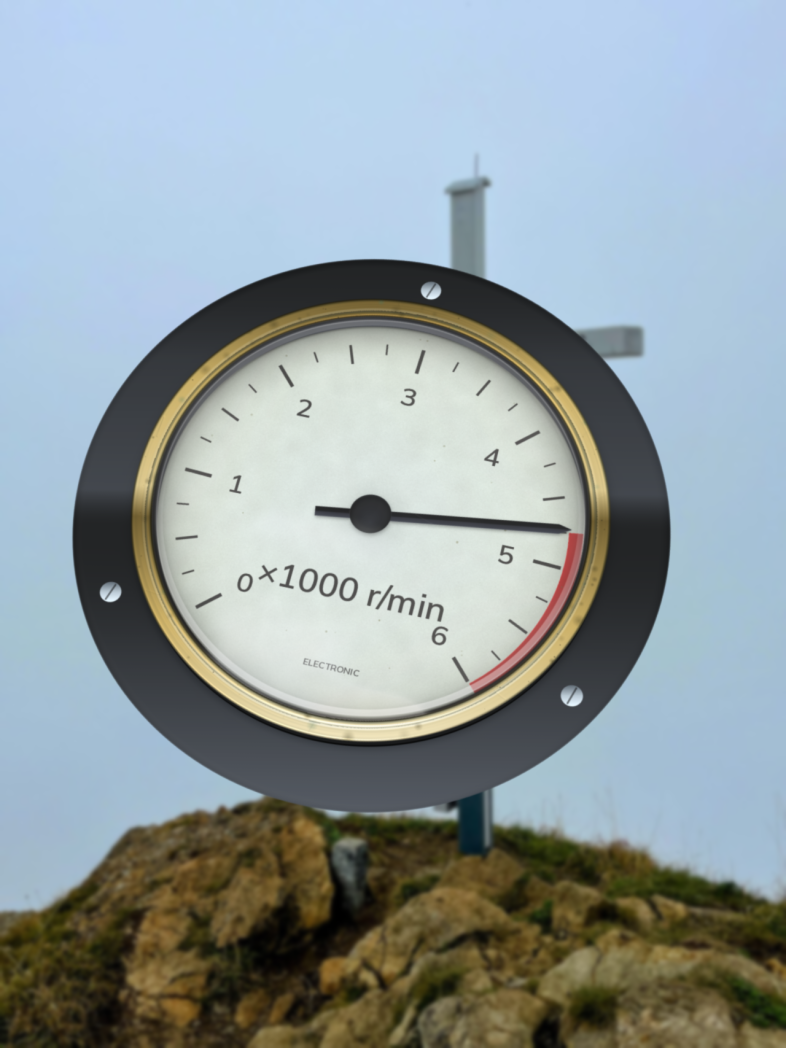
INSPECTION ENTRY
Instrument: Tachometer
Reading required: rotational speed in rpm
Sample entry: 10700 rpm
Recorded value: 4750 rpm
